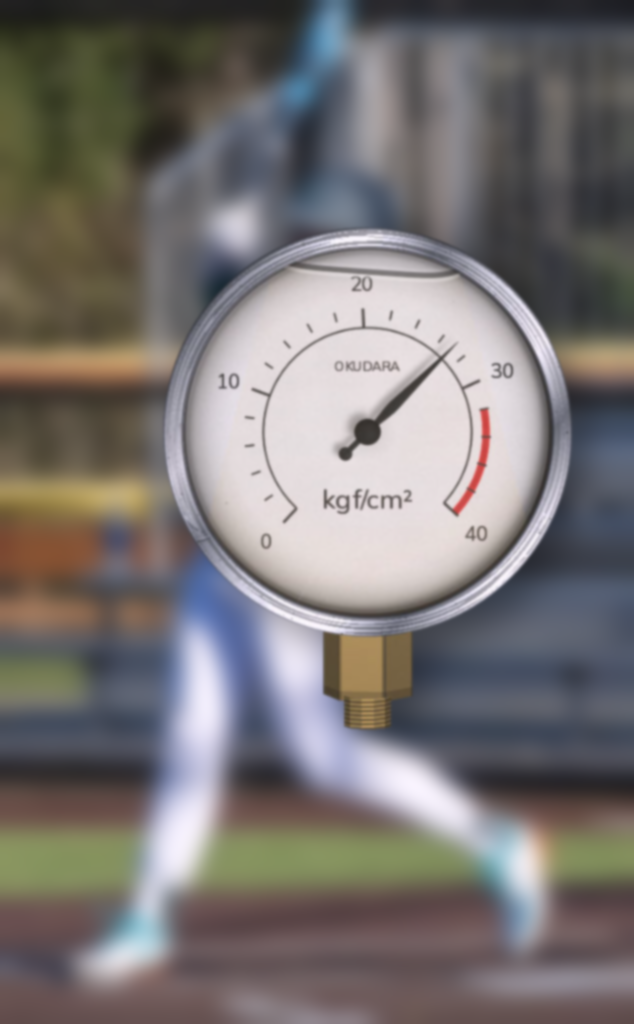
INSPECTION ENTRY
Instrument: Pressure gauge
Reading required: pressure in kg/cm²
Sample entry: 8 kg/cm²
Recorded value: 27 kg/cm²
